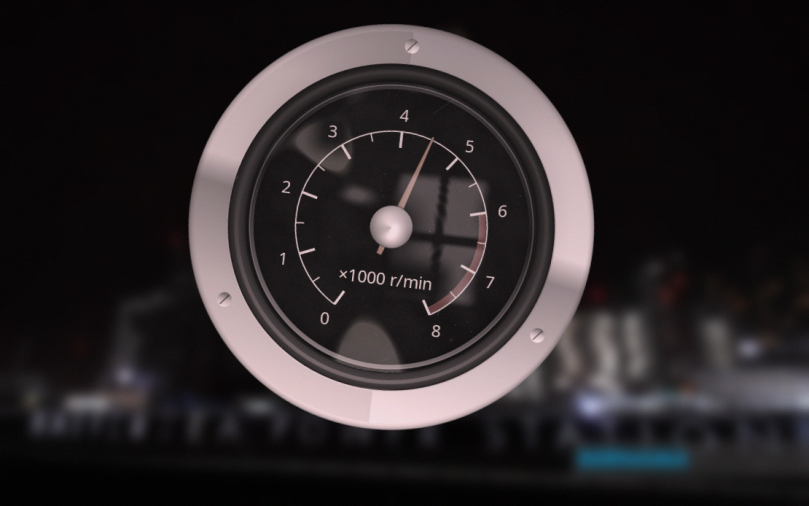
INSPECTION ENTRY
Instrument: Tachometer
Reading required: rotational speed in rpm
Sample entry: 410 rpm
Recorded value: 4500 rpm
